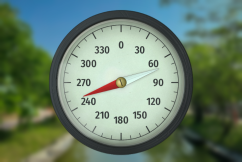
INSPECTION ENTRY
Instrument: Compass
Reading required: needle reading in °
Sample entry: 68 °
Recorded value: 250 °
